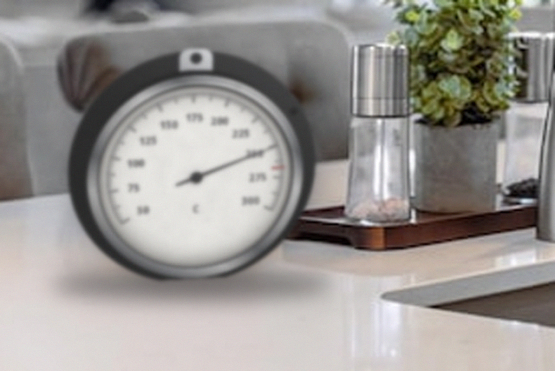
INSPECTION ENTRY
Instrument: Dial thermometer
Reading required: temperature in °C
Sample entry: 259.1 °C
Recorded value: 250 °C
